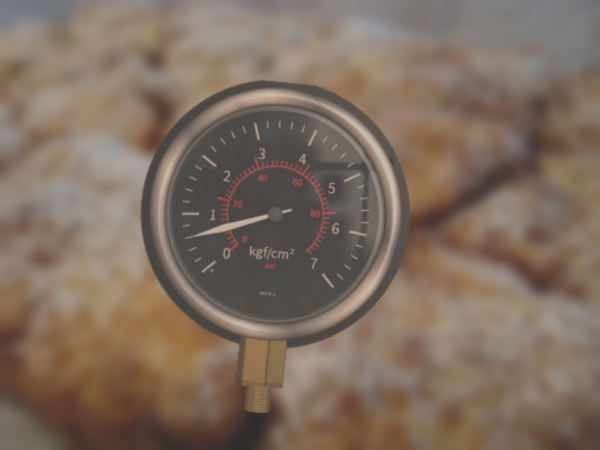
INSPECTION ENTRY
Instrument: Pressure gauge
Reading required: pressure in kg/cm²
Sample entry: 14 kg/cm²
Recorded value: 0.6 kg/cm²
